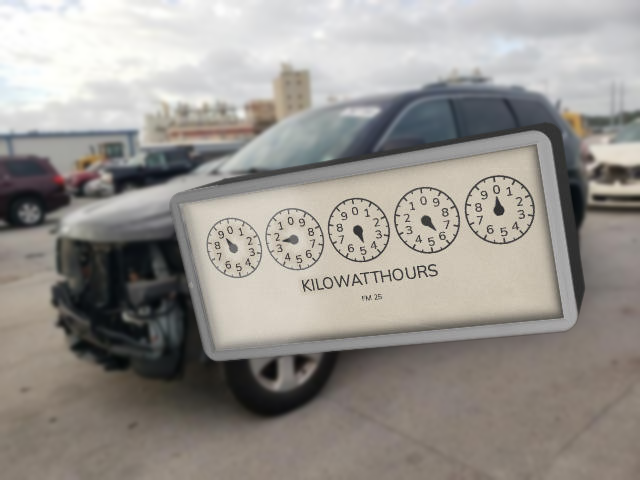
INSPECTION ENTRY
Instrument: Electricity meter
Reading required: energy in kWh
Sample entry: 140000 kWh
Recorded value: 92460 kWh
